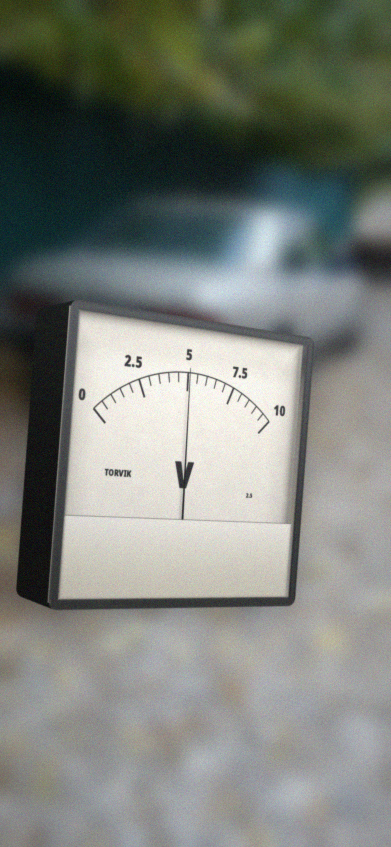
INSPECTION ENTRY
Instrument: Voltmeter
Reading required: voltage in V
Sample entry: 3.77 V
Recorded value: 5 V
